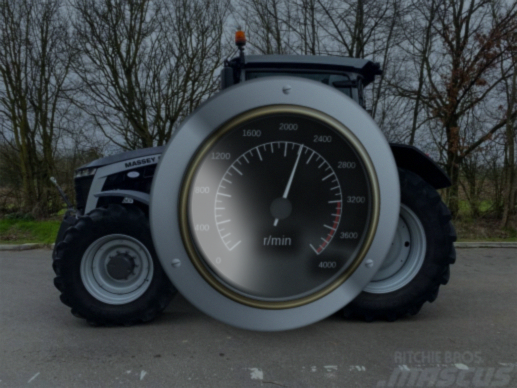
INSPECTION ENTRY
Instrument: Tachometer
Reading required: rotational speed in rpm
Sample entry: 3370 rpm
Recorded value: 2200 rpm
